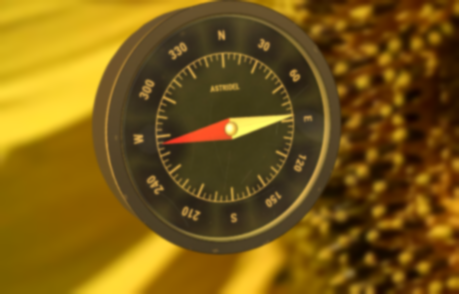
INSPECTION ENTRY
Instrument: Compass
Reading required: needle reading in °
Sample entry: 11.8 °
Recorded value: 265 °
